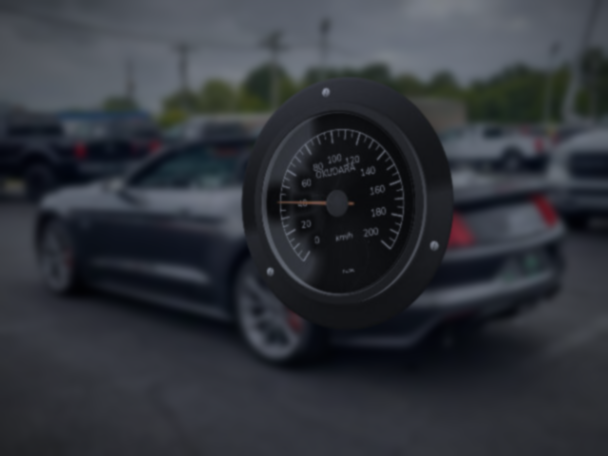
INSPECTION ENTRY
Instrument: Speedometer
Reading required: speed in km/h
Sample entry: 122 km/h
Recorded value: 40 km/h
